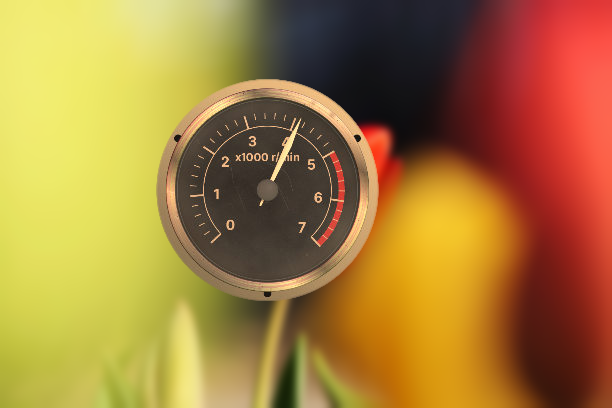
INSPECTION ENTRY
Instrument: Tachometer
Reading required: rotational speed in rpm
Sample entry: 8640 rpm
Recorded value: 4100 rpm
